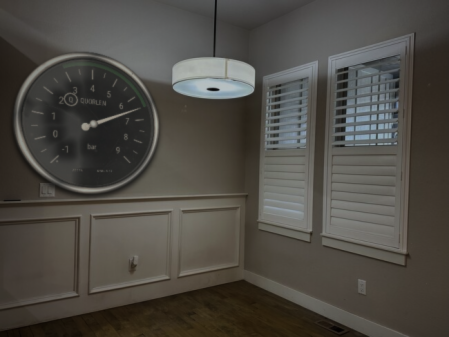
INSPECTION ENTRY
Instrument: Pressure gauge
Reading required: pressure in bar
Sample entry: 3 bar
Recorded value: 6.5 bar
